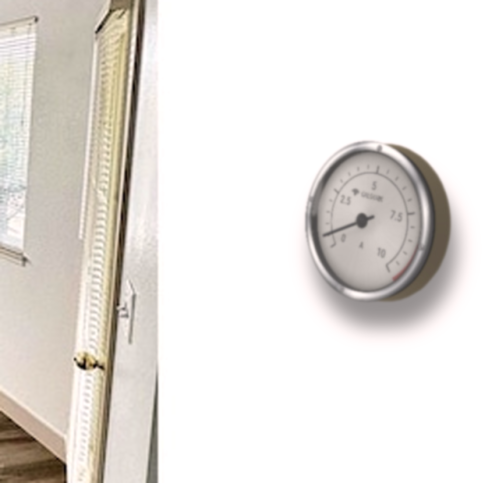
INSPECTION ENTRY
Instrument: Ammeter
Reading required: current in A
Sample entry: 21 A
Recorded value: 0.5 A
